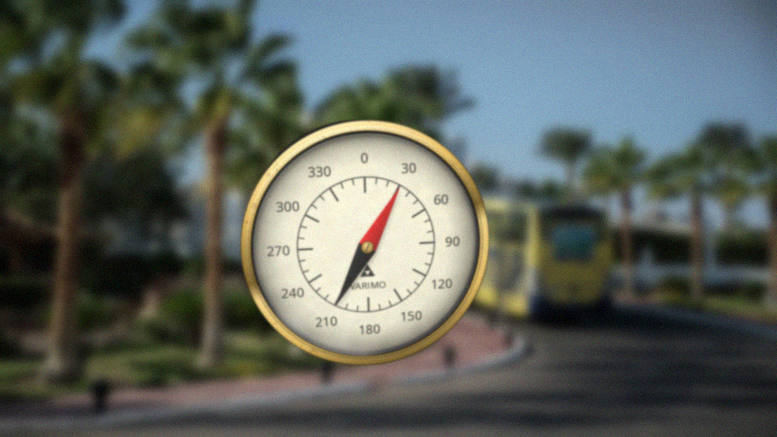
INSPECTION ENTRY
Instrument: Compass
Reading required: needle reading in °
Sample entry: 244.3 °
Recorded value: 30 °
